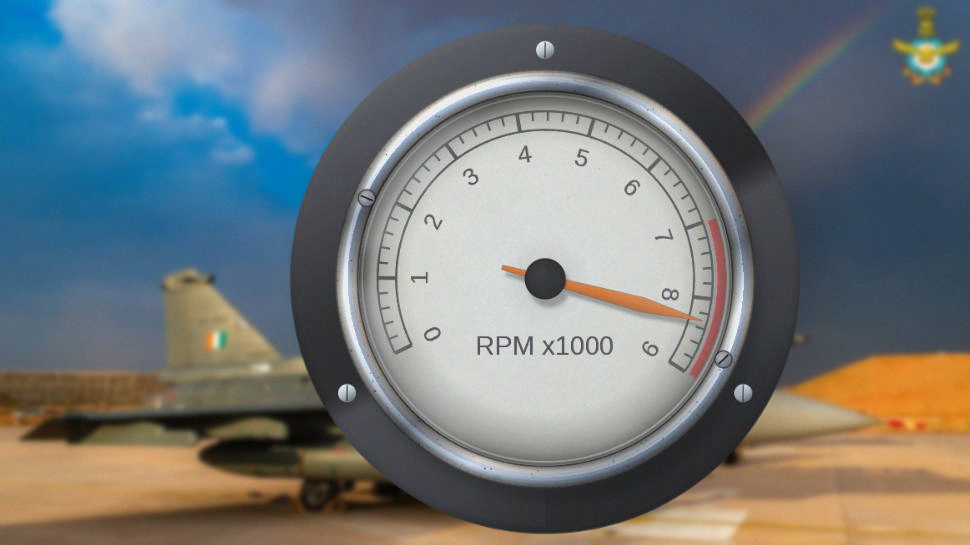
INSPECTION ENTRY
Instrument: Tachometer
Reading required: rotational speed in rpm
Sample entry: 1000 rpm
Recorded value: 8300 rpm
